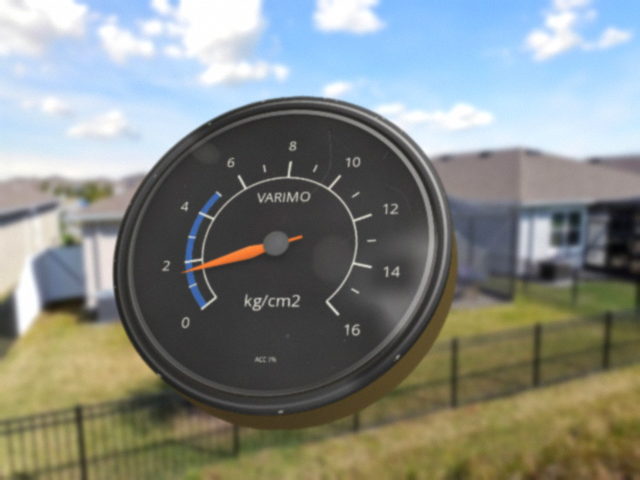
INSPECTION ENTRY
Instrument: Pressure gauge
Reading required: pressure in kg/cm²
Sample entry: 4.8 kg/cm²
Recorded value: 1.5 kg/cm²
